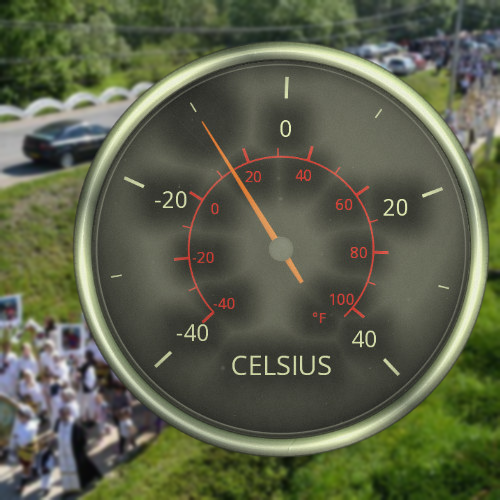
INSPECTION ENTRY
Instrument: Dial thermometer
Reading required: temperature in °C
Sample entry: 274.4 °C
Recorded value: -10 °C
